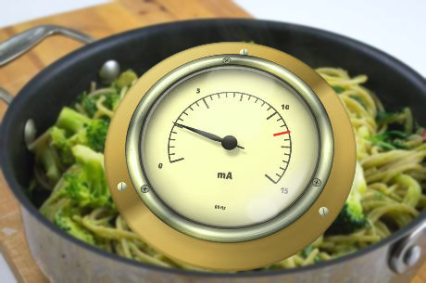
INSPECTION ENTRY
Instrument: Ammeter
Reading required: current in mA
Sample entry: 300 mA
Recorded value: 2.5 mA
